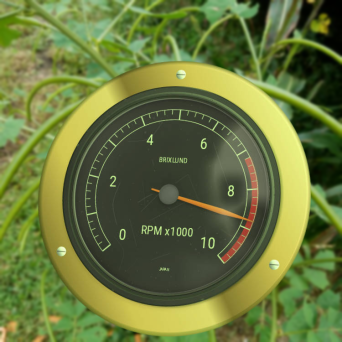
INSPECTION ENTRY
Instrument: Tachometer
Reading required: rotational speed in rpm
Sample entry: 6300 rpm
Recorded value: 8800 rpm
